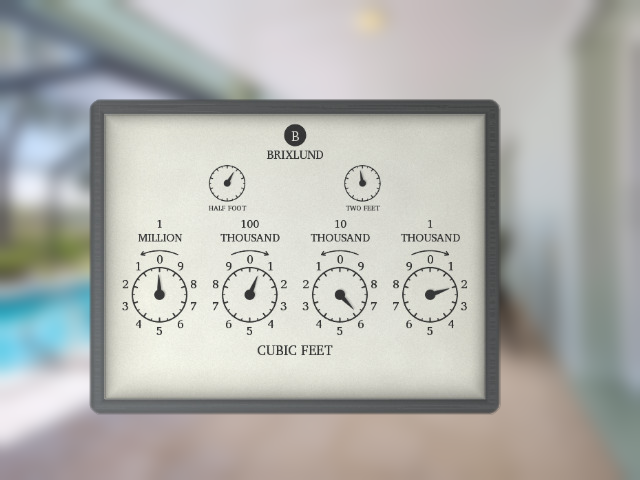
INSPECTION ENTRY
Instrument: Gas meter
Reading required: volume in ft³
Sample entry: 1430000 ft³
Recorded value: 6200 ft³
